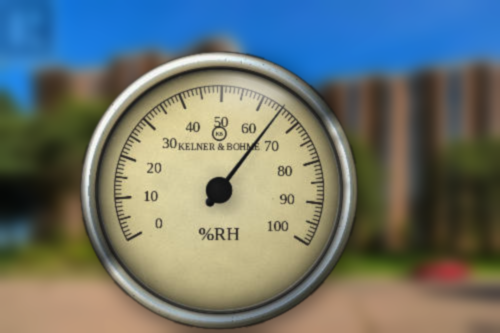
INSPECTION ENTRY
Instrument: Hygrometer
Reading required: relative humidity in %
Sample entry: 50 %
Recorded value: 65 %
